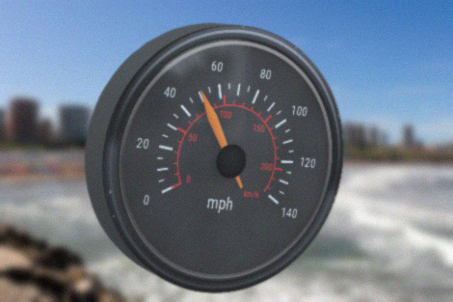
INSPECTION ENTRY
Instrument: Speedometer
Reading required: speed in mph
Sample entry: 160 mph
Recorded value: 50 mph
